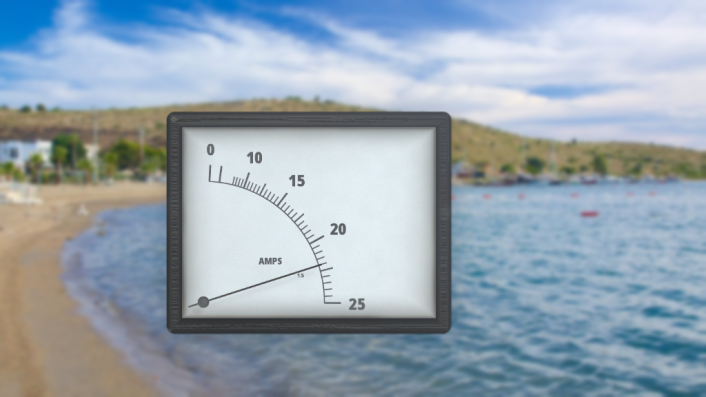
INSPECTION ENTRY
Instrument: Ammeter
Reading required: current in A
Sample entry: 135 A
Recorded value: 22 A
